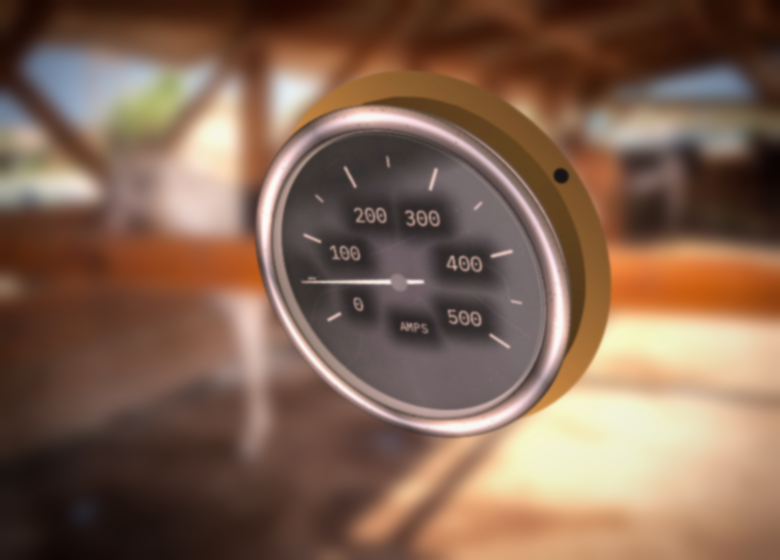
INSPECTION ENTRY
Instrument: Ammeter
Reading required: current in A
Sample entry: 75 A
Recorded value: 50 A
